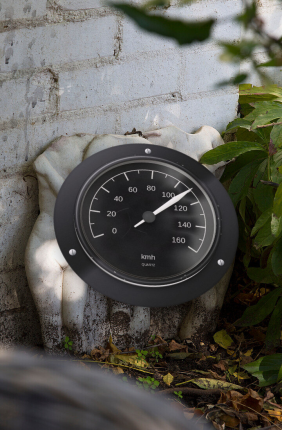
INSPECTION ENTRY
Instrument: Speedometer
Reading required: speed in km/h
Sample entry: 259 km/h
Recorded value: 110 km/h
